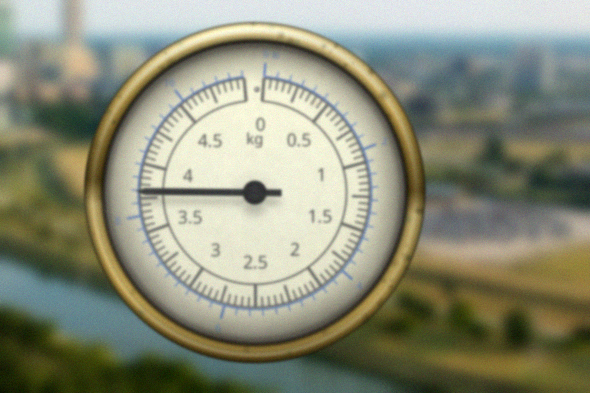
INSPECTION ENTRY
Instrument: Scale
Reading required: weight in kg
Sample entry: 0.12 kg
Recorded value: 3.8 kg
